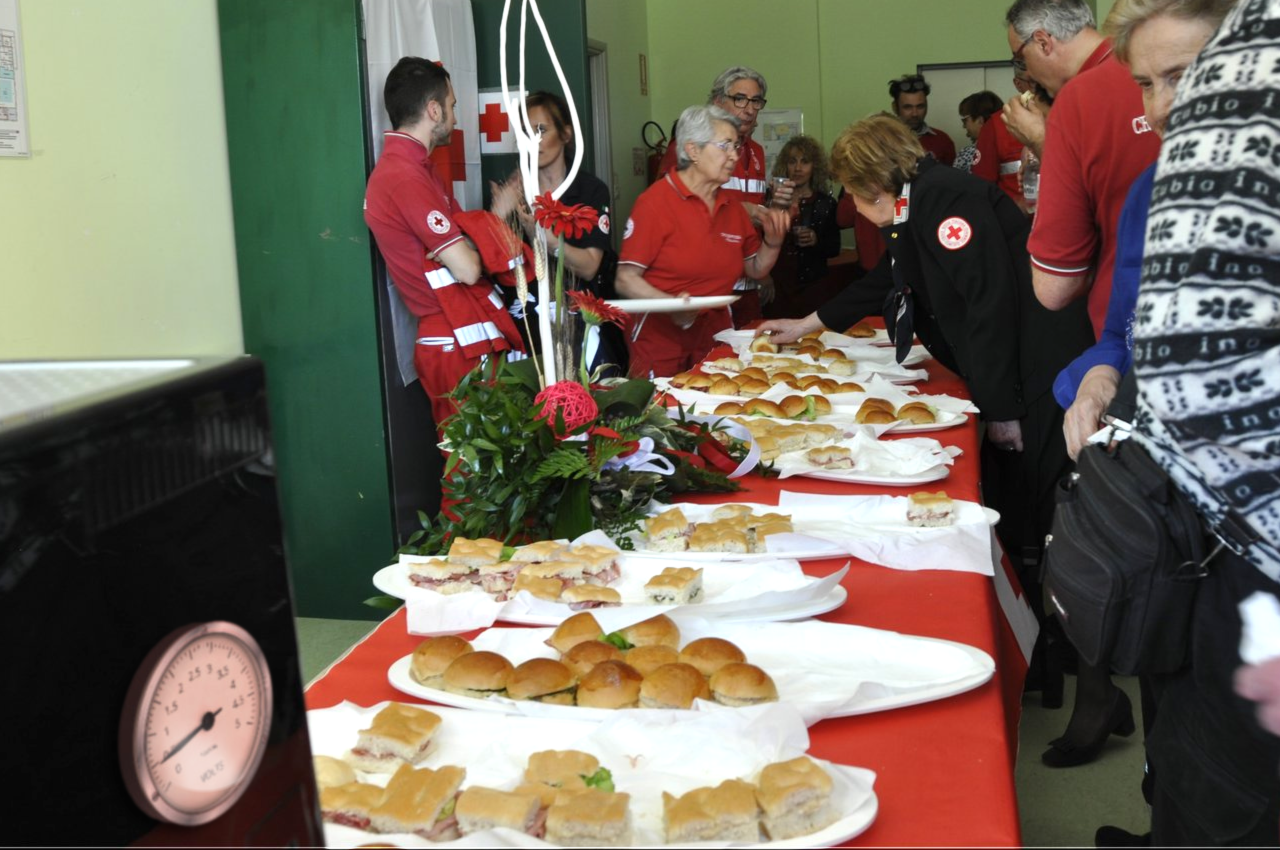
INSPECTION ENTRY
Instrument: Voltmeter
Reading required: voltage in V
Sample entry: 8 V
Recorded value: 0.5 V
